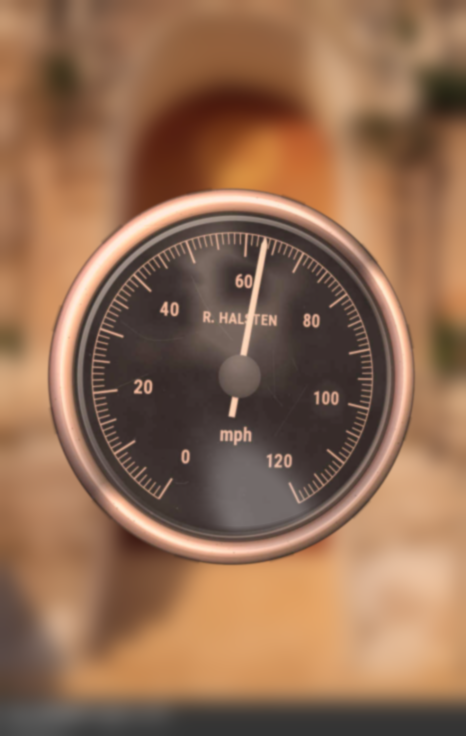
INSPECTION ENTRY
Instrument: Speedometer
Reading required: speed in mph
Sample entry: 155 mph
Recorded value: 63 mph
